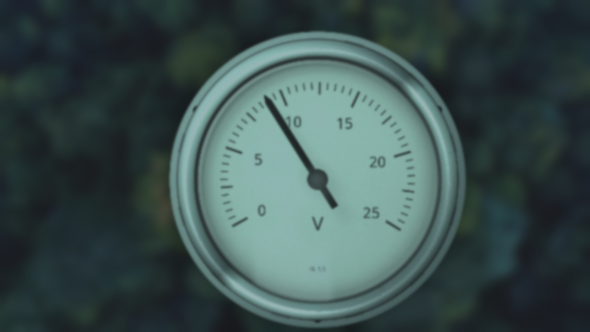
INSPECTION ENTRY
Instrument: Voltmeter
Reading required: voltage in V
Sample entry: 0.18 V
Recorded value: 9 V
